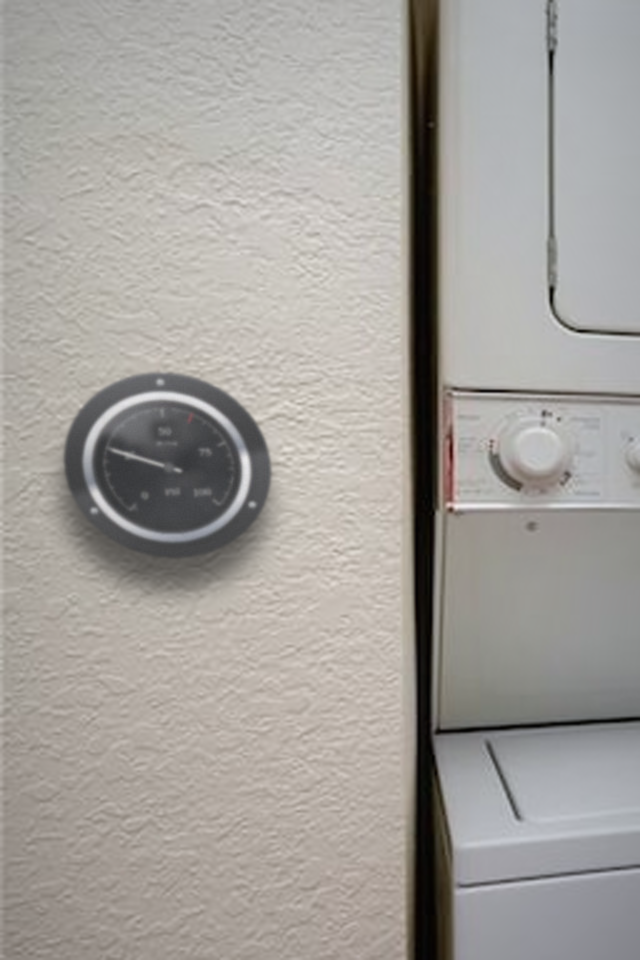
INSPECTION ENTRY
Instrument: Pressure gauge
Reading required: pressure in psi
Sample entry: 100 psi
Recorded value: 25 psi
